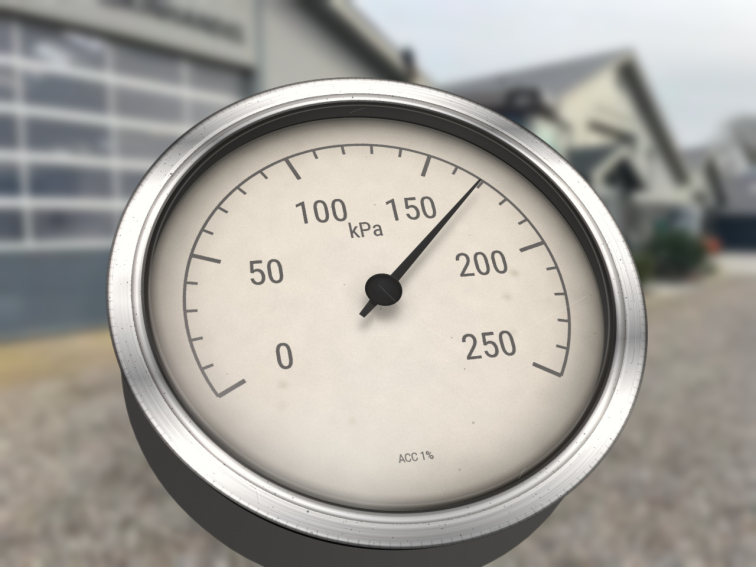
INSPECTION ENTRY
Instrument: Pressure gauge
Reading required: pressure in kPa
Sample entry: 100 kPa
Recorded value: 170 kPa
